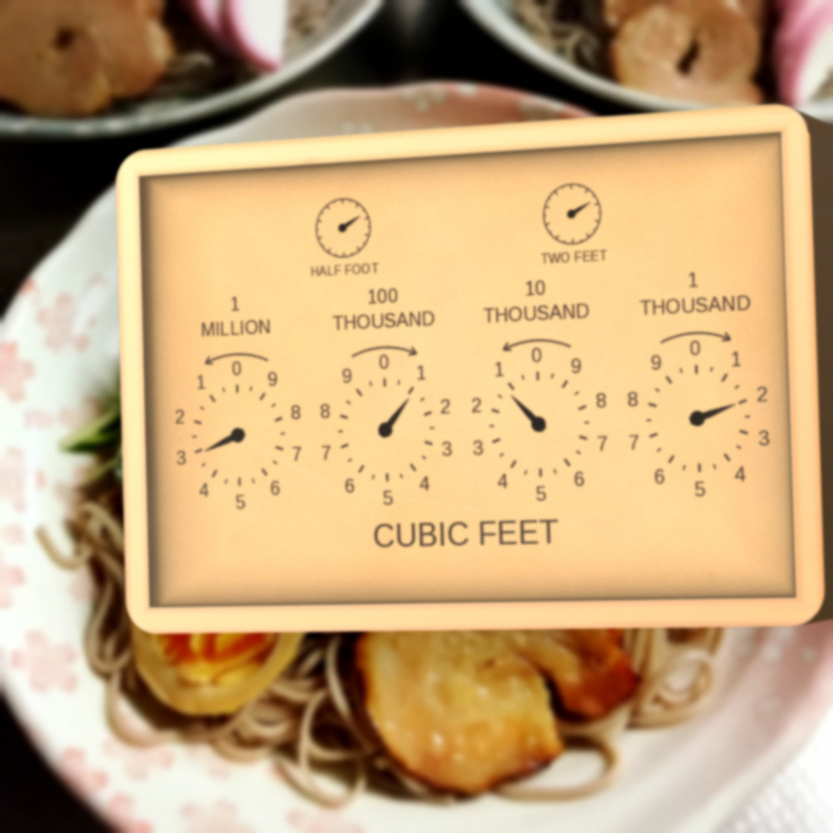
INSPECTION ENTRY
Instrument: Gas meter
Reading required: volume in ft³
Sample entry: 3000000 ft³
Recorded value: 311200 ft³
